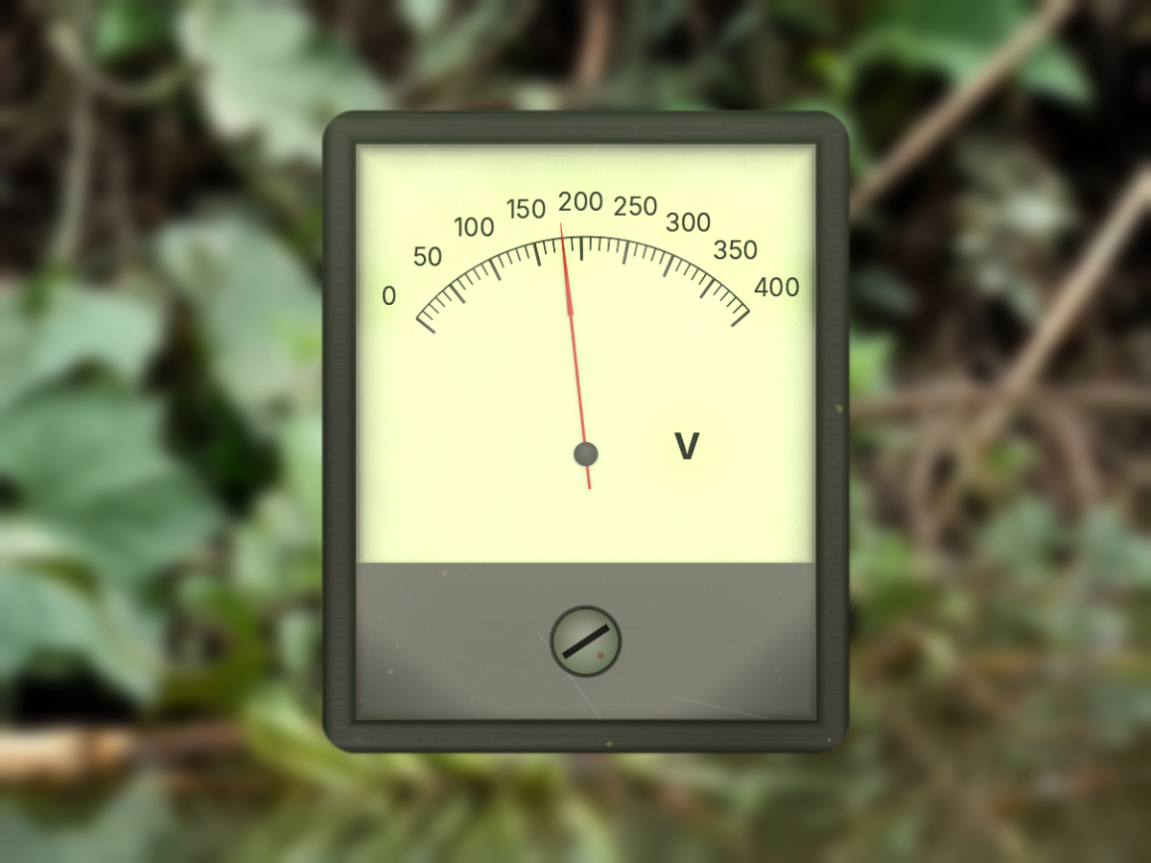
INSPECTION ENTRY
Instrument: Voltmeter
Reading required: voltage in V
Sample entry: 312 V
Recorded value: 180 V
